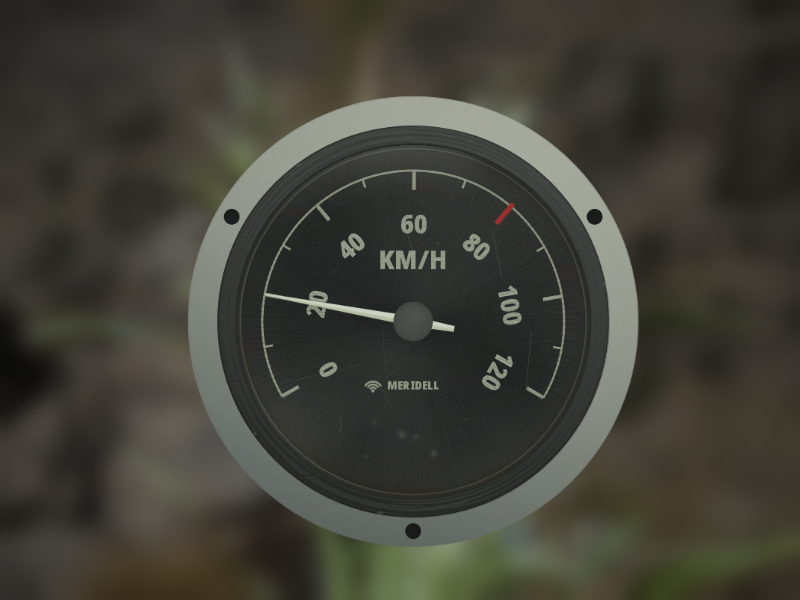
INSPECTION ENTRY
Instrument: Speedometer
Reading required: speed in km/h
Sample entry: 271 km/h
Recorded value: 20 km/h
